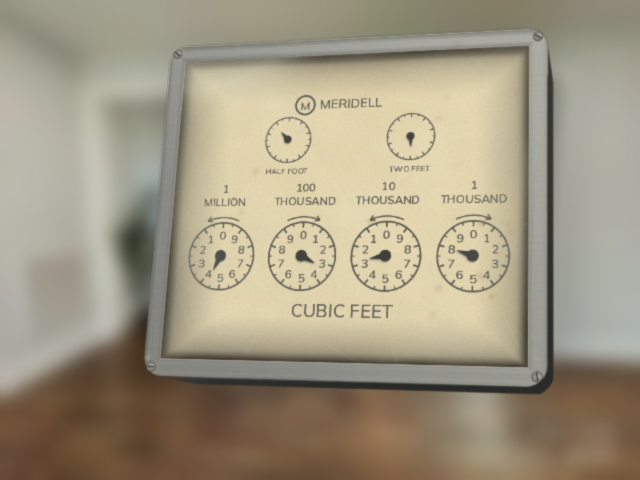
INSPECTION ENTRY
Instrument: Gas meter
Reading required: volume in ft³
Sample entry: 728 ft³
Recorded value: 432800 ft³
